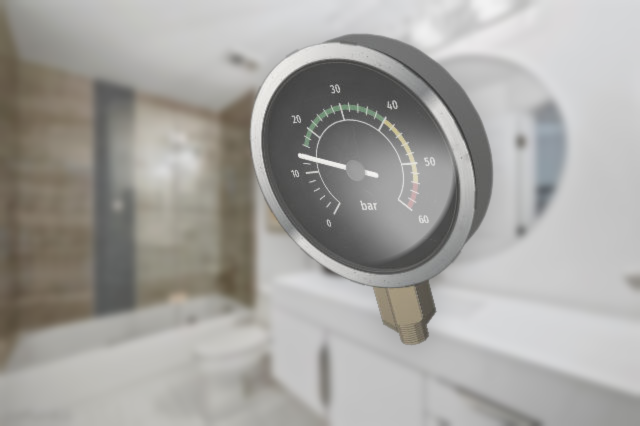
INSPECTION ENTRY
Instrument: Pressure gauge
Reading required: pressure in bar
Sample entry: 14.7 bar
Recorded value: 14 bar
